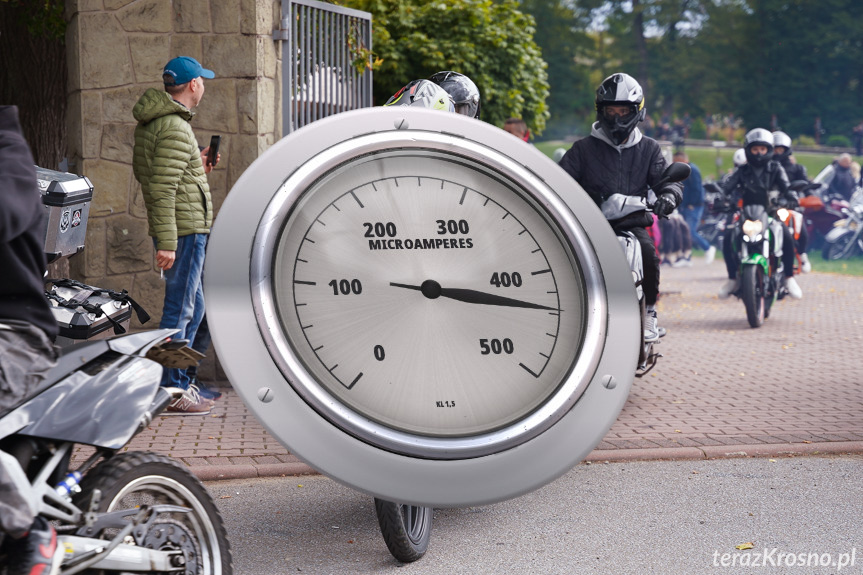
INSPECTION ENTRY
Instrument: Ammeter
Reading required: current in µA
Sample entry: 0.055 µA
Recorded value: 440 µA
